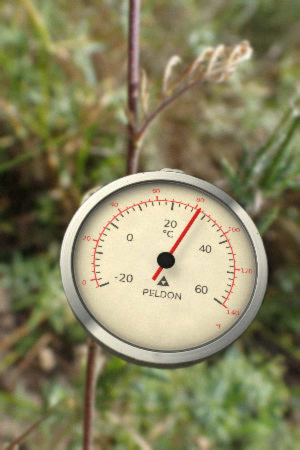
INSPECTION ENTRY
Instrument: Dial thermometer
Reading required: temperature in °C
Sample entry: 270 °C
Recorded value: 28 °C
